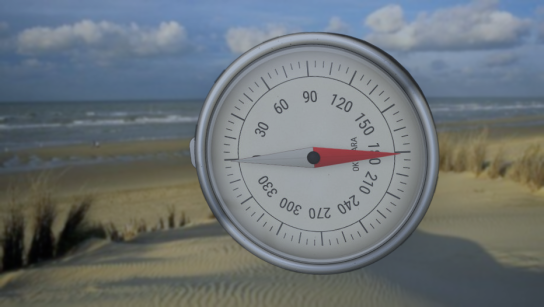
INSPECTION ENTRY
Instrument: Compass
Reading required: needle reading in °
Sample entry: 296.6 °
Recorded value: 180 °
